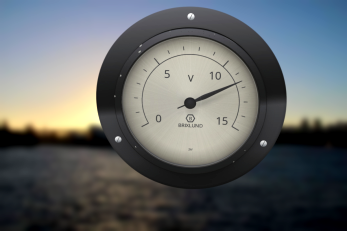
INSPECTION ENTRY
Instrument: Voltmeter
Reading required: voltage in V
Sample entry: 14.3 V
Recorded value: 11.5 V
